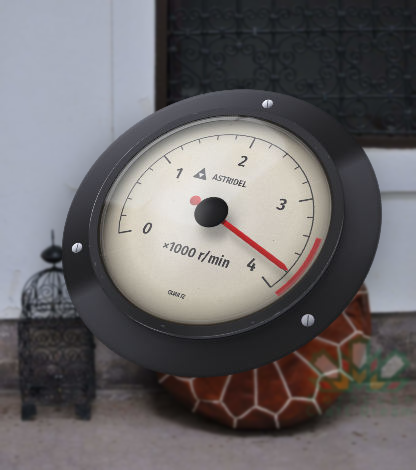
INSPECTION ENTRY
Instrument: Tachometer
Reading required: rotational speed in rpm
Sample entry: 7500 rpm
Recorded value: 3800 rpm
